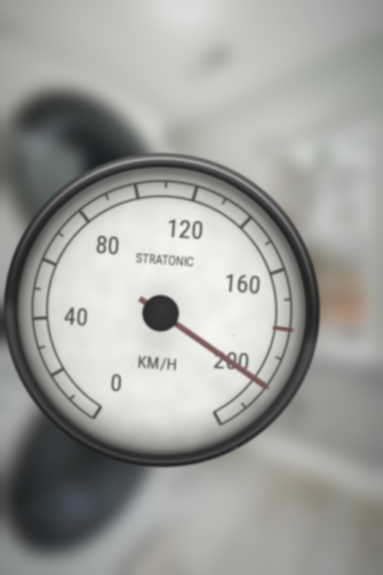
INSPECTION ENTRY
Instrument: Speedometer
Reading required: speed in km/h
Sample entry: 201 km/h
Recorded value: 200 km/h
